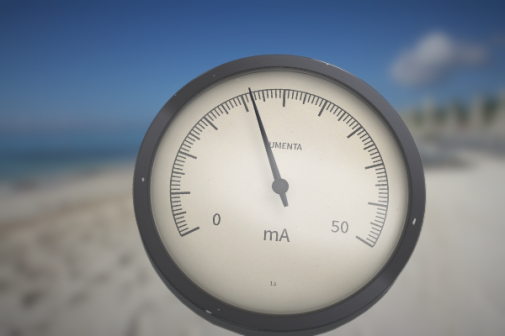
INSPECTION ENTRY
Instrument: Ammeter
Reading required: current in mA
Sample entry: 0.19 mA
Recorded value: 21 mA
